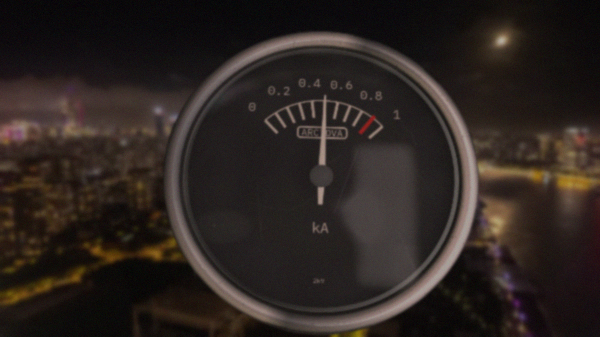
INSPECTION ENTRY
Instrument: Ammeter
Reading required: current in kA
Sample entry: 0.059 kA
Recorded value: 0.5 kA
